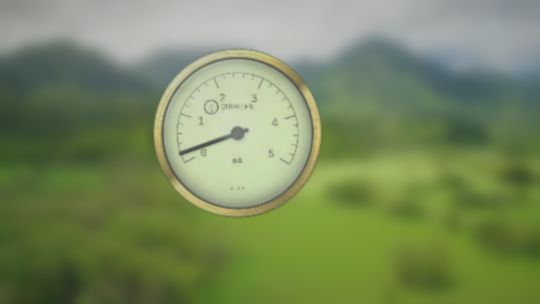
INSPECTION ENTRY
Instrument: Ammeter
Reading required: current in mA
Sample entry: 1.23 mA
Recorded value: 0.2 mA
